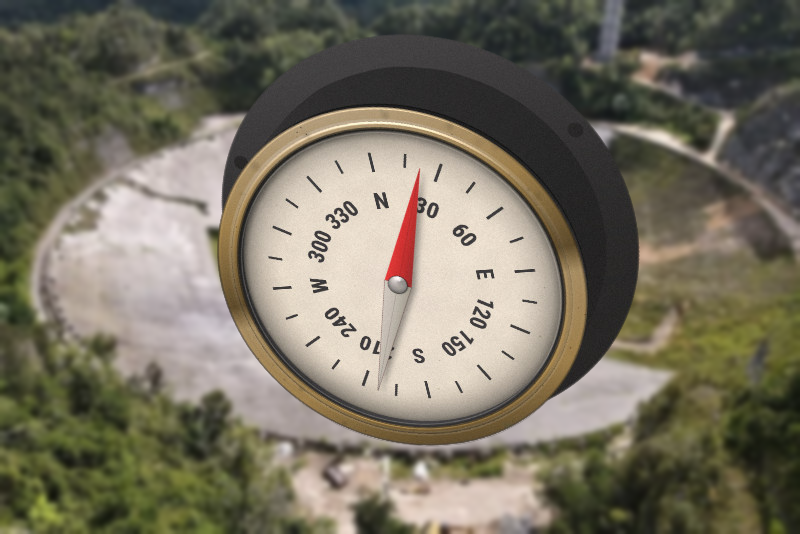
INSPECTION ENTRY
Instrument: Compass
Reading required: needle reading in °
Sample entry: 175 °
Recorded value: 22.5 °
